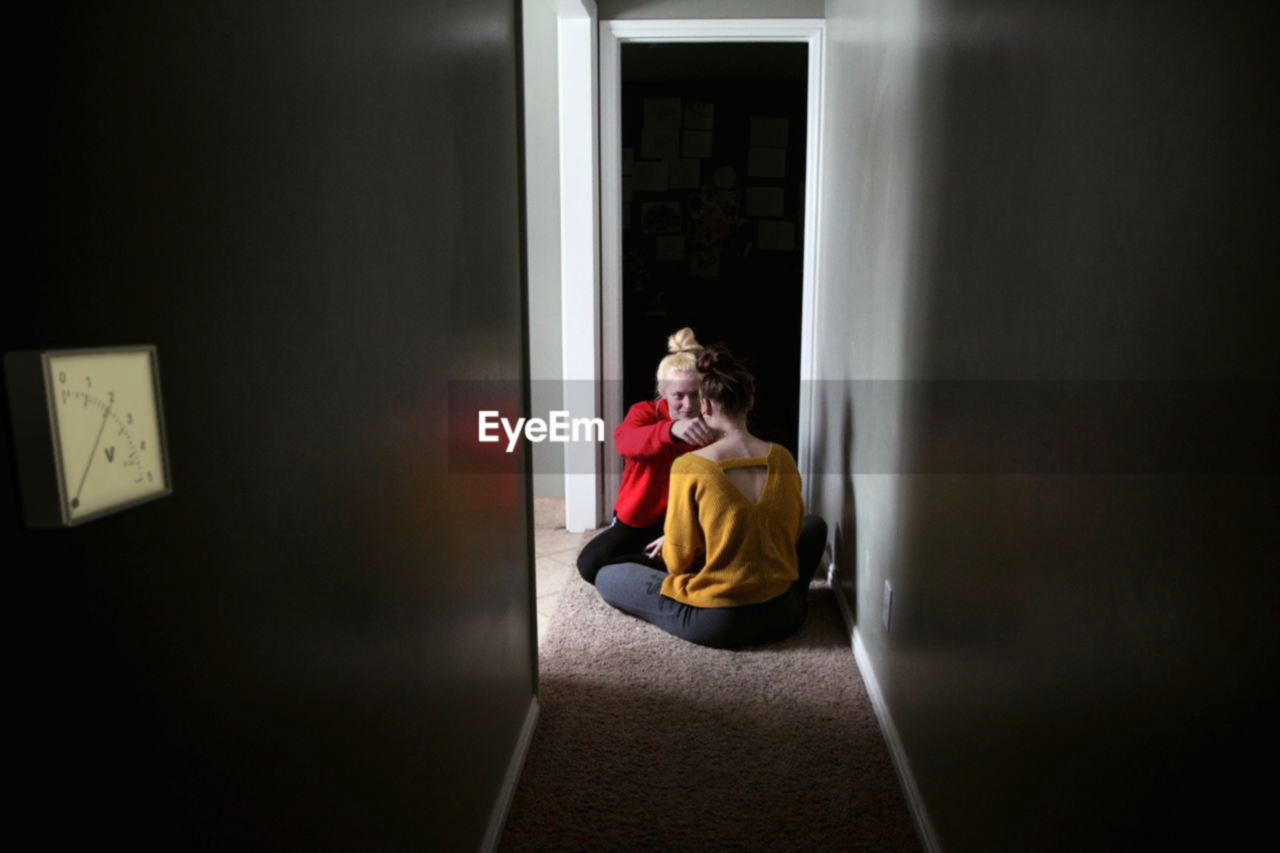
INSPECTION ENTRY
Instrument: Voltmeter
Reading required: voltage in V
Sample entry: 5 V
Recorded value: 2 V
